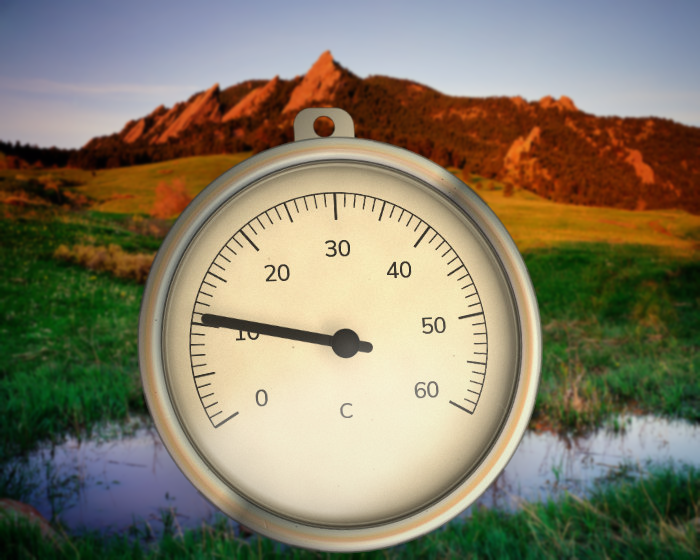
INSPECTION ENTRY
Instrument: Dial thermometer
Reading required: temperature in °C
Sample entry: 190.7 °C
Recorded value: 10.5 °C
